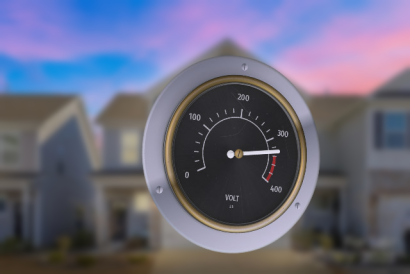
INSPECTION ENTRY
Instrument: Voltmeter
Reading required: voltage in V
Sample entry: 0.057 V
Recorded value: 330 V
